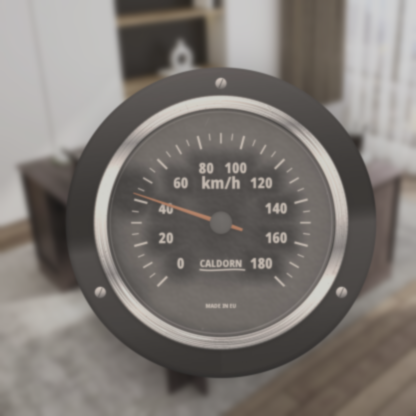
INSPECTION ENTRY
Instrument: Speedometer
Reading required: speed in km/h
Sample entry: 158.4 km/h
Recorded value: 42.5 km/h
